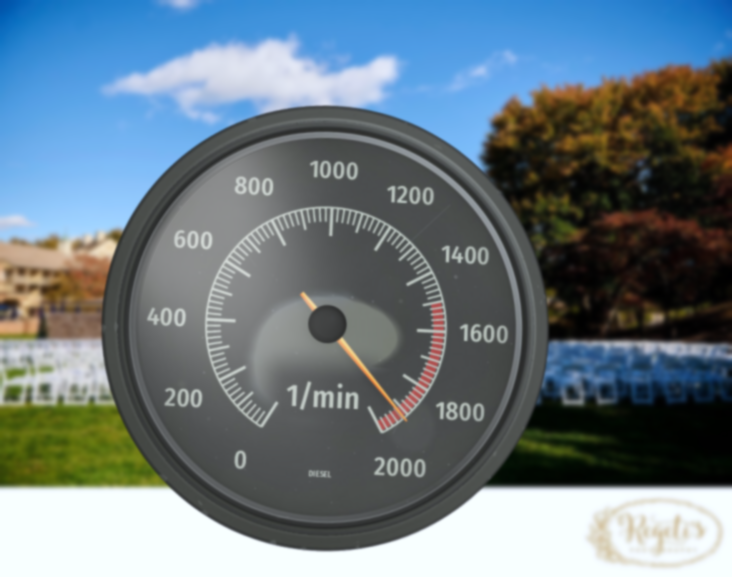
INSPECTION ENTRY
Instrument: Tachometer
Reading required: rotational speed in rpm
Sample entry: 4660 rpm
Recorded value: 1920 rpm
